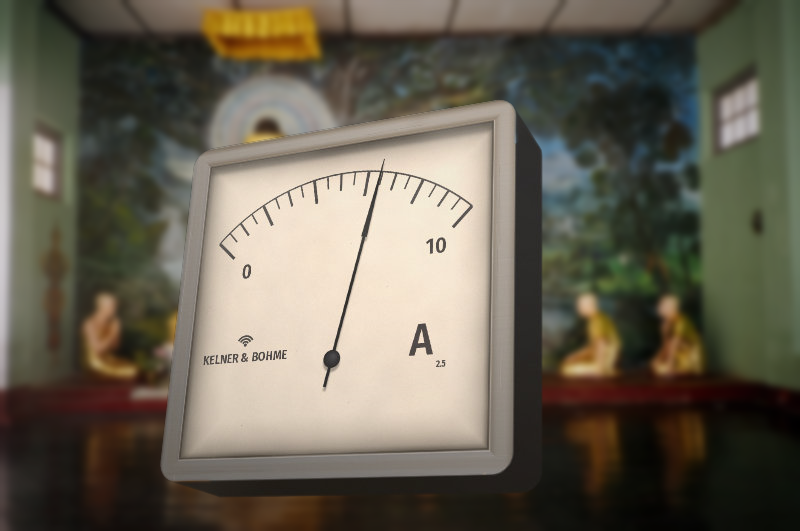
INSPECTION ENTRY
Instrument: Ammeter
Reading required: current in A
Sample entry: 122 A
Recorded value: 6.5 A
